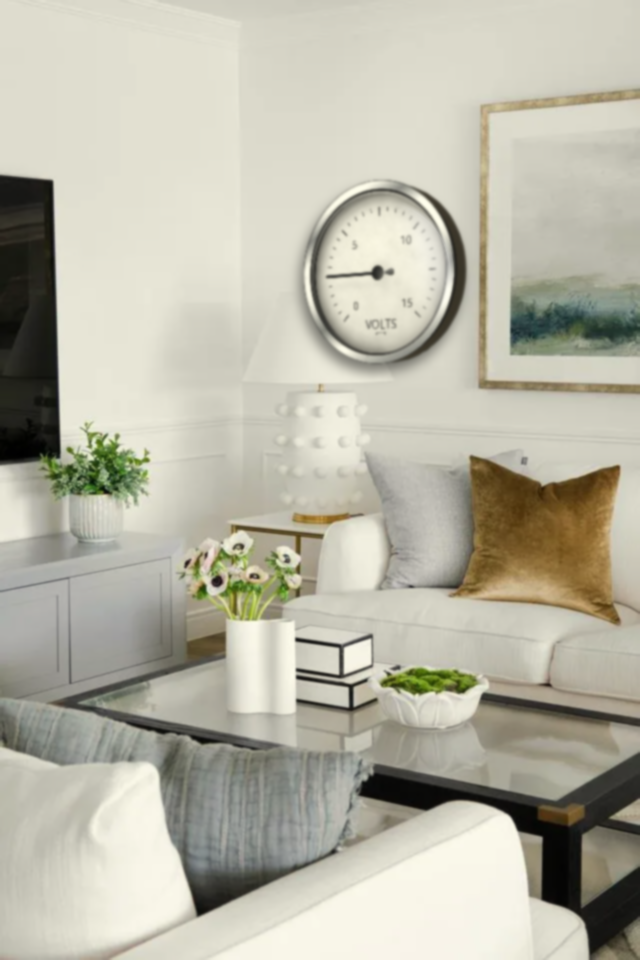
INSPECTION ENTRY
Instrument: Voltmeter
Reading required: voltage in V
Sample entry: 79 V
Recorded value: 2.5 V
